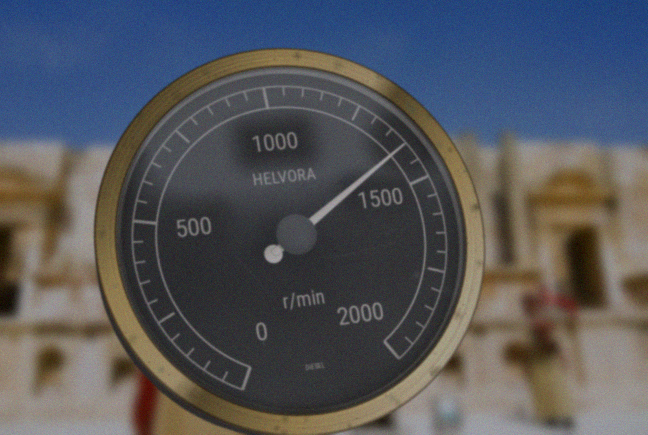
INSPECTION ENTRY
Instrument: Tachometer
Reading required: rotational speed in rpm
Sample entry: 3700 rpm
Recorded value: 1400 rpm
